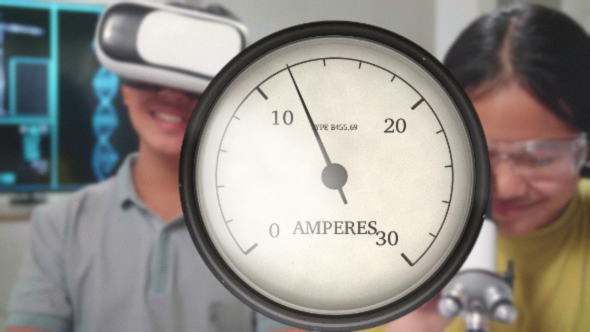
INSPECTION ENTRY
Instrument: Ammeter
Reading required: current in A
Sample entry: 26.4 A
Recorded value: 12 A
